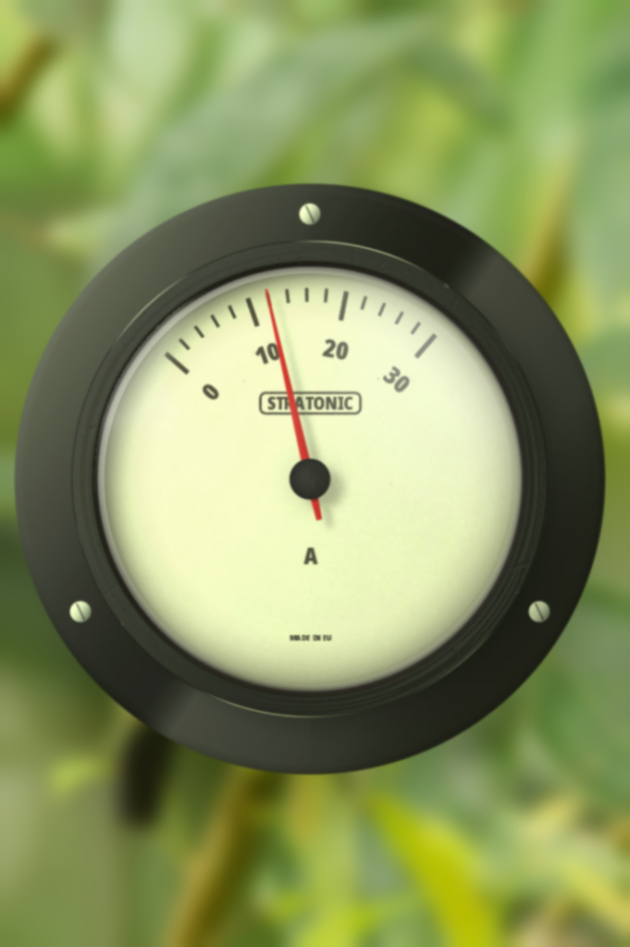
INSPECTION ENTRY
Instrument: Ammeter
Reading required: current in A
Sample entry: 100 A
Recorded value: 12 A
